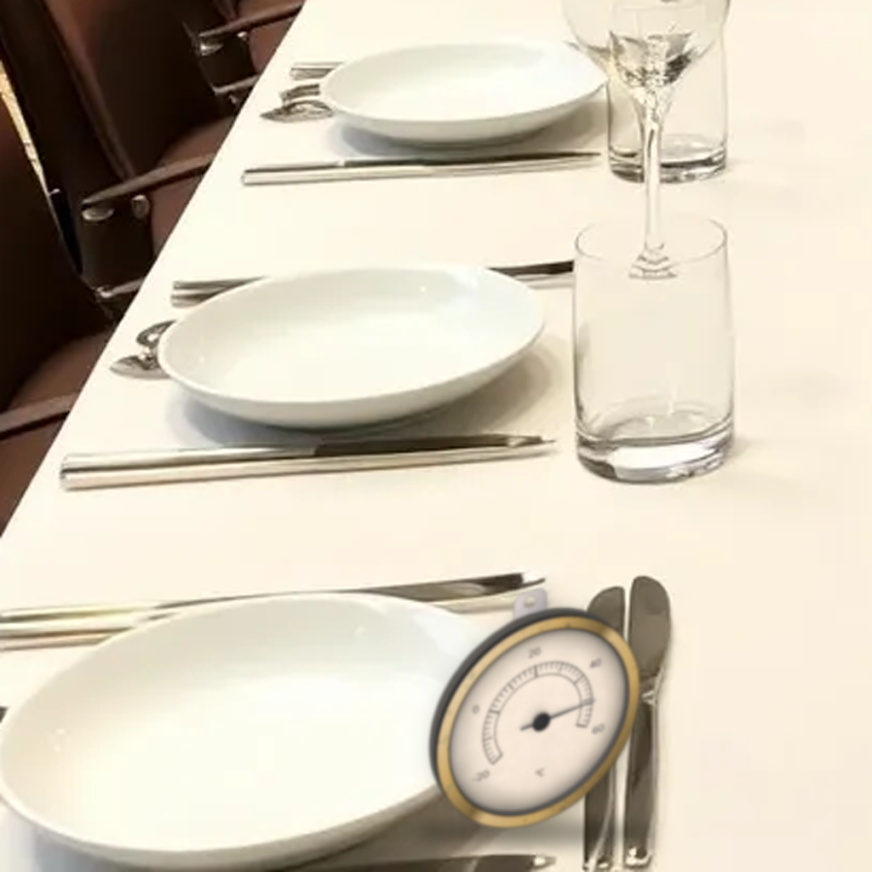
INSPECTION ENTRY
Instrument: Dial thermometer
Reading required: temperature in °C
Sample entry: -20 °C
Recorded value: 50 °C
